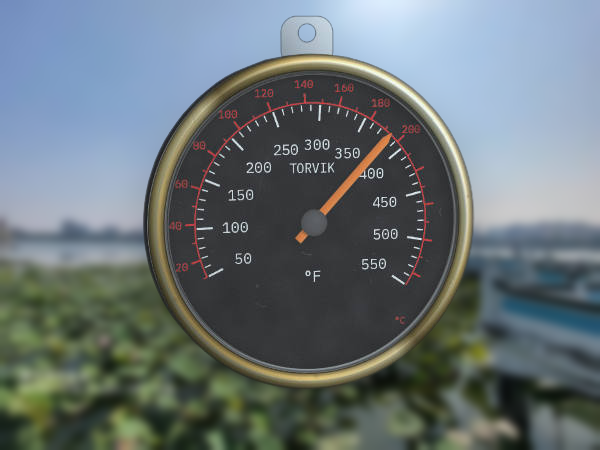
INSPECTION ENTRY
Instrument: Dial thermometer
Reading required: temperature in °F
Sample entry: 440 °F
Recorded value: 380 °F
